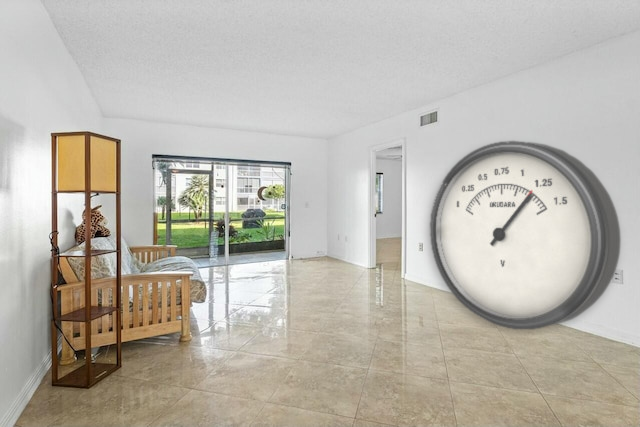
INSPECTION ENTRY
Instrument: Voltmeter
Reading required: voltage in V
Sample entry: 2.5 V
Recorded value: 1.25 V
